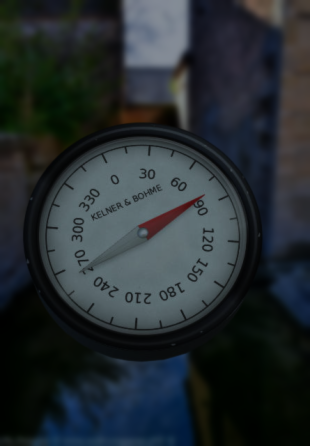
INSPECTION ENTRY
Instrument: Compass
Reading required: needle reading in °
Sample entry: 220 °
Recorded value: 82.5 °
